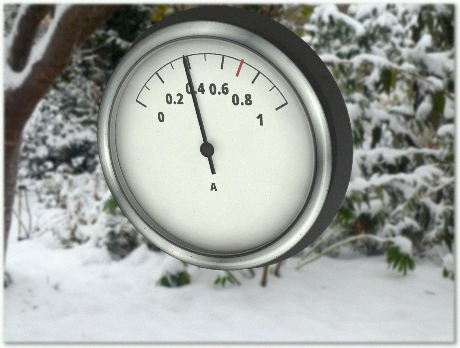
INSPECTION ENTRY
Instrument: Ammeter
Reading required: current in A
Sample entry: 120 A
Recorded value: 0.4 A
